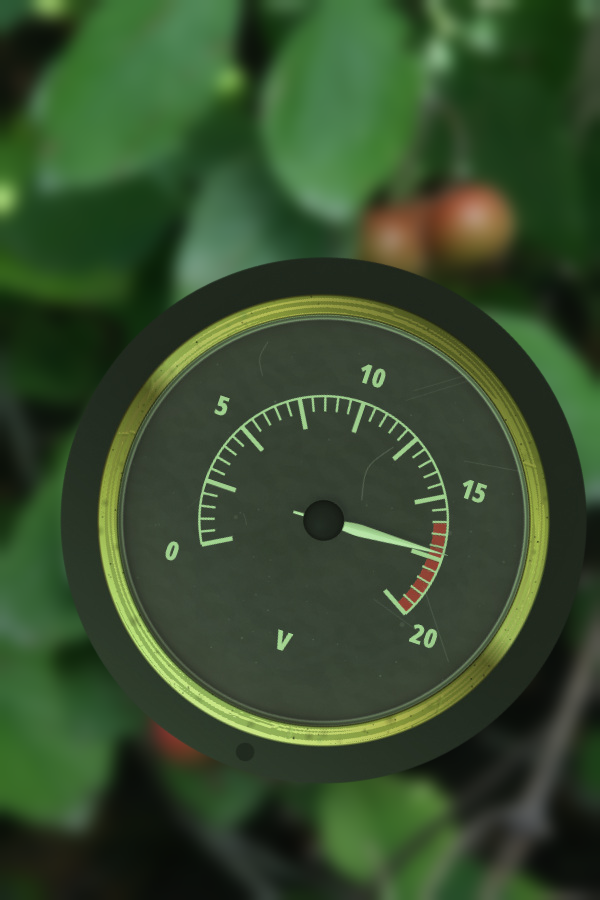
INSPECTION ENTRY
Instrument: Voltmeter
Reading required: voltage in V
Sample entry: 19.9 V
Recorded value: 17.25 V
